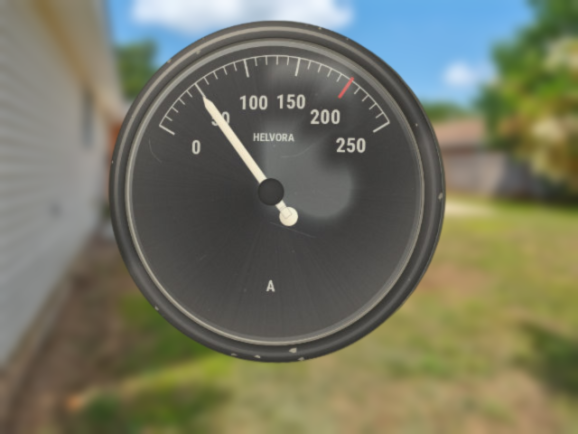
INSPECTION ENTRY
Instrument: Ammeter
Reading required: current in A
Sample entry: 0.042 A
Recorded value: 50 A
